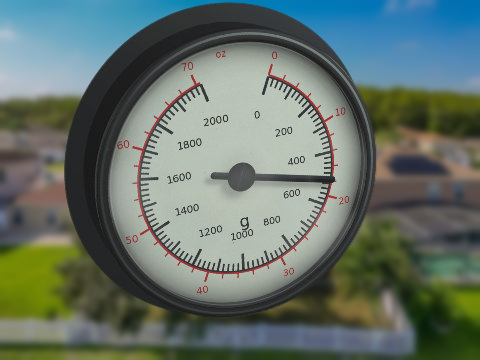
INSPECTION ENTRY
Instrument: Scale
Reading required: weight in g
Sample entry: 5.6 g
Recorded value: 500 g
